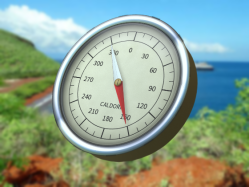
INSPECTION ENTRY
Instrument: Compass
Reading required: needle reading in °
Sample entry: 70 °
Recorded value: 150 °
